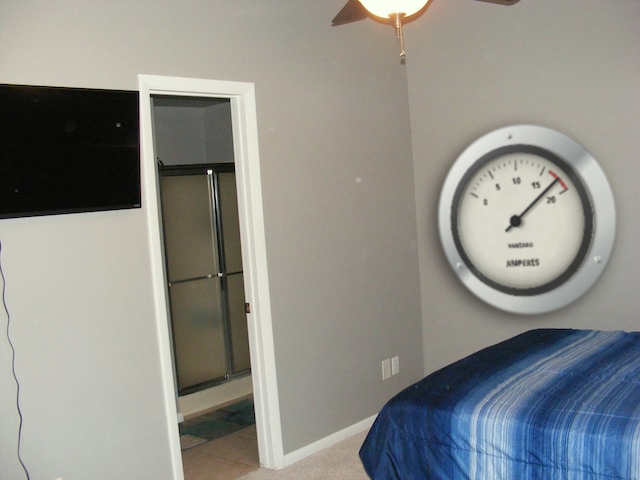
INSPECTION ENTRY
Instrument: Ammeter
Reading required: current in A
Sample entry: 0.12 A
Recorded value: 18 A
